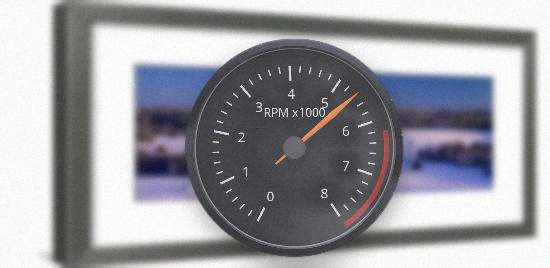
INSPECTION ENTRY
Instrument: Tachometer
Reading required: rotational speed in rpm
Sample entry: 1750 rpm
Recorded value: 5400 rpm
